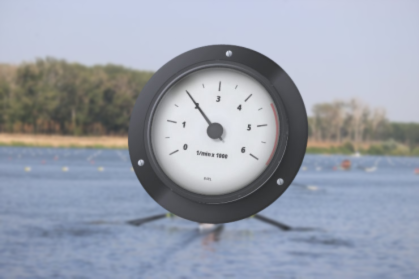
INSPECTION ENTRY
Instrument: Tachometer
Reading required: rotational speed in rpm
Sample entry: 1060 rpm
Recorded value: 2000 rpm
